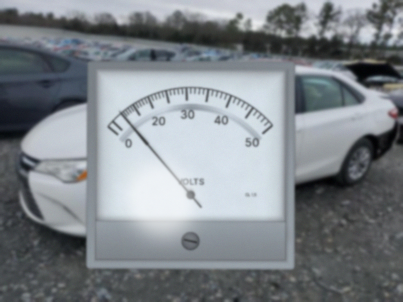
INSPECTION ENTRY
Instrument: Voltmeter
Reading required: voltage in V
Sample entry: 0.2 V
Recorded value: 10 V
